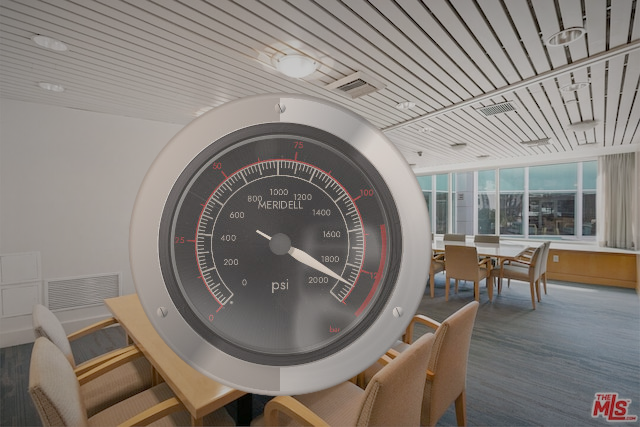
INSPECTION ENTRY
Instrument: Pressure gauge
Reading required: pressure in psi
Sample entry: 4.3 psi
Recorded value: 1900 psi
